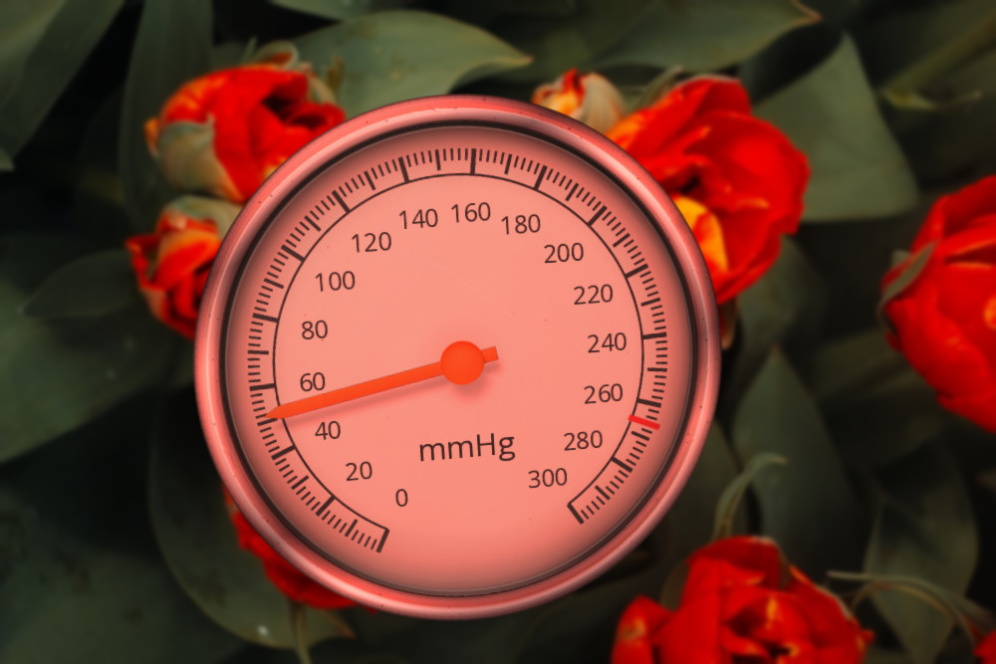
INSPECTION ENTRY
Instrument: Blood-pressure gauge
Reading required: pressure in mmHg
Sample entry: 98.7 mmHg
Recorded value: 52 mmHg
